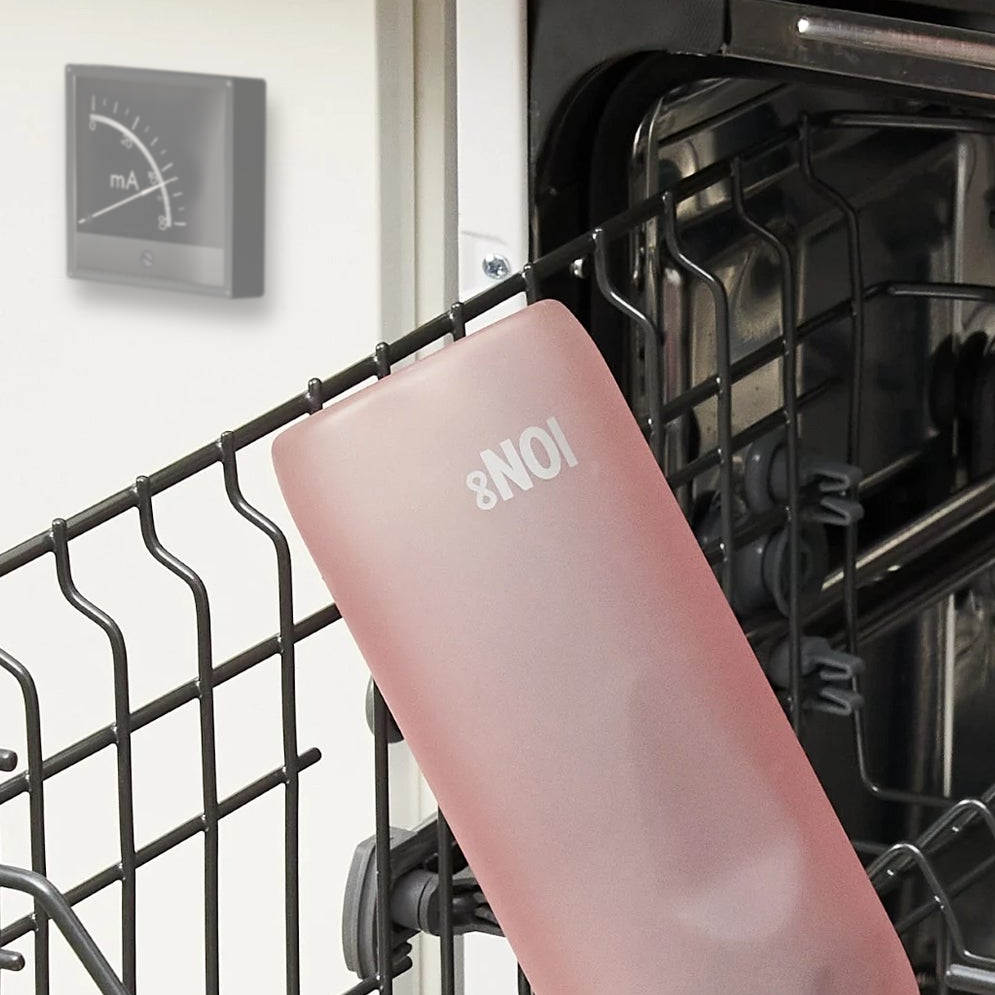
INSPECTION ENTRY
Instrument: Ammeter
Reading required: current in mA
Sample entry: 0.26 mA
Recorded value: 45 mA
